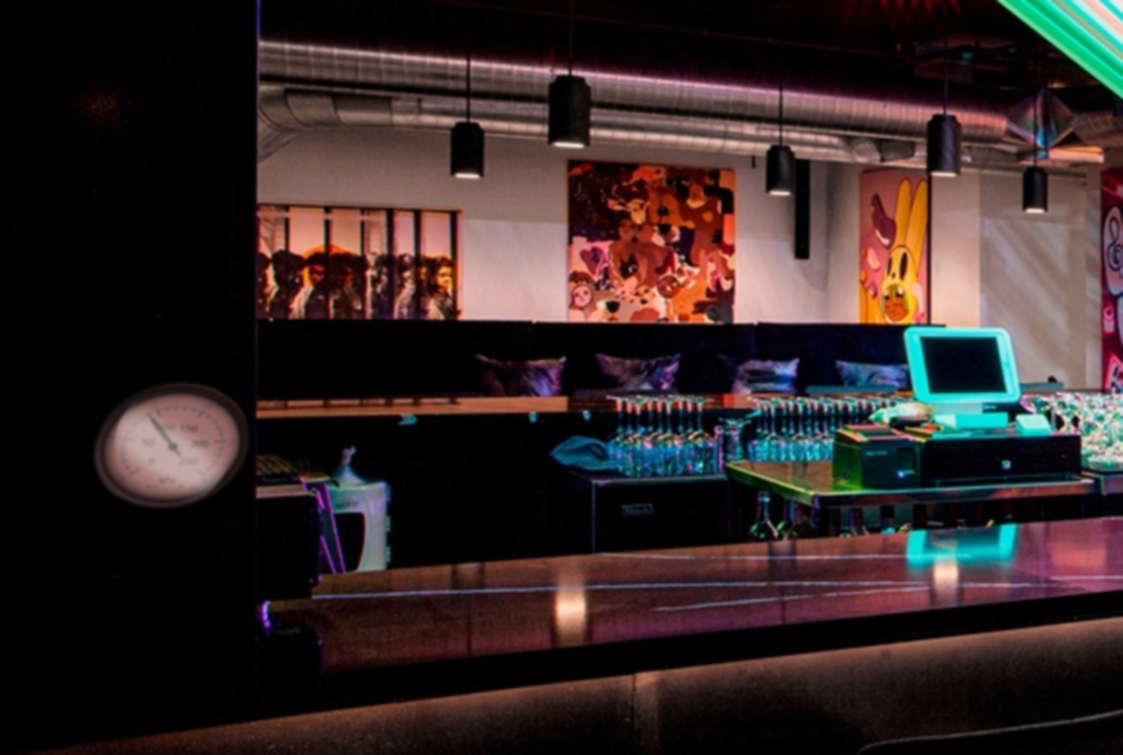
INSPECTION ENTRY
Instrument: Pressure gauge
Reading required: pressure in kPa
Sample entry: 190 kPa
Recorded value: 90 kPa
